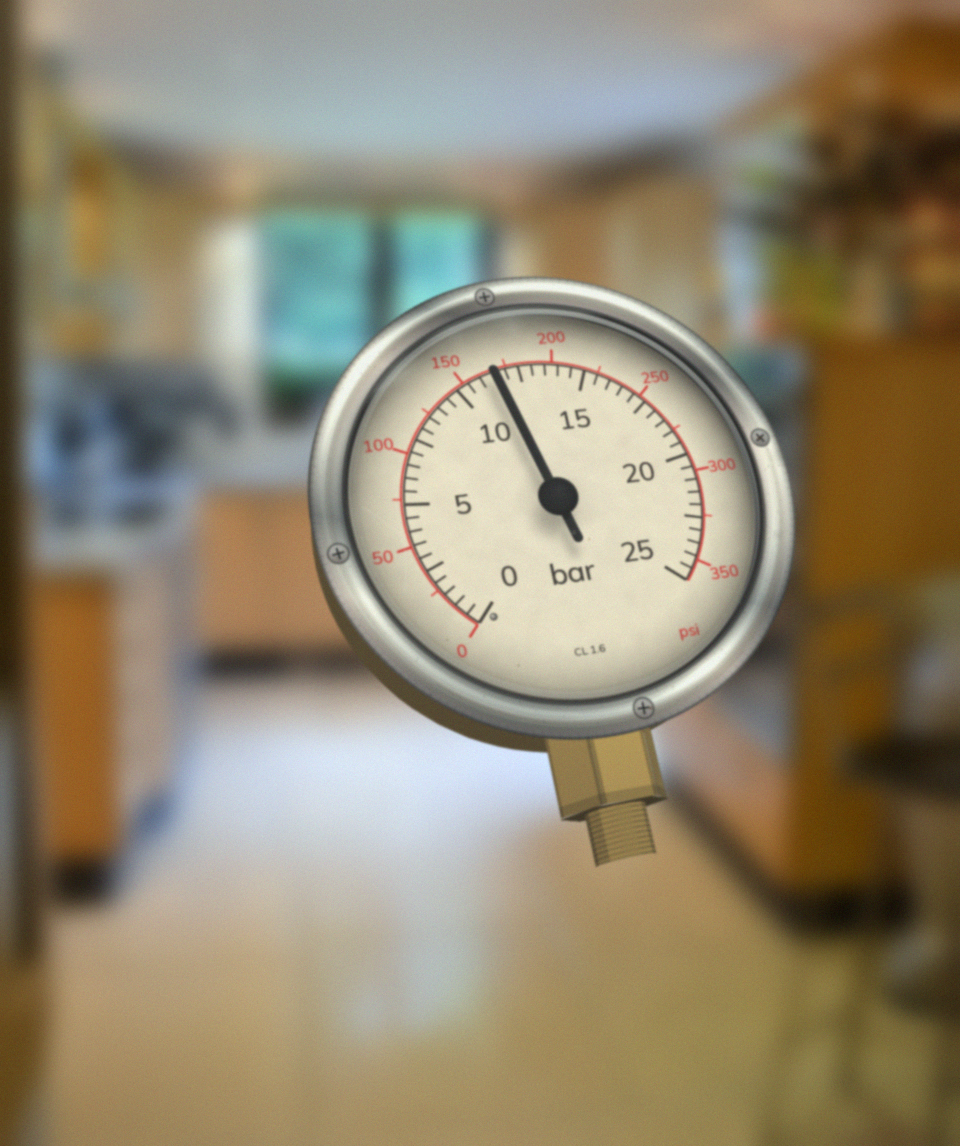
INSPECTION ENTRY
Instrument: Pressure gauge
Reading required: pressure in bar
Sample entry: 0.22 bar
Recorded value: 11.5 bar
